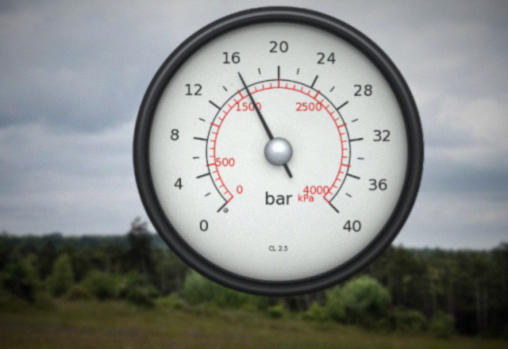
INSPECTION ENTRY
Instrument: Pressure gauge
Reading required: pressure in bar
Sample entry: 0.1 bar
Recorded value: 16 bar
